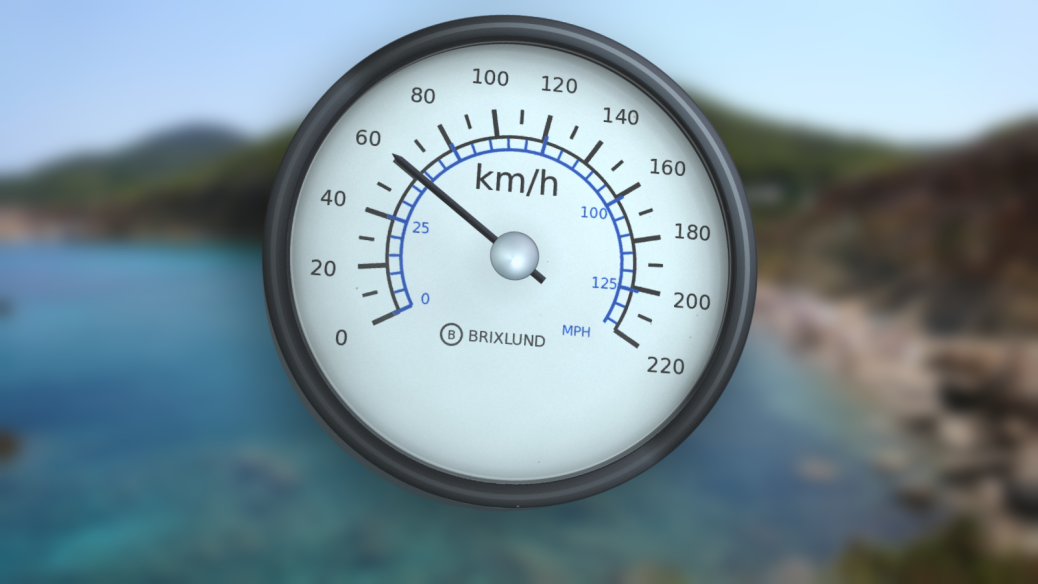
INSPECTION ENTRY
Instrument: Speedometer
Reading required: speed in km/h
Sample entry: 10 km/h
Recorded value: 60 km/h
